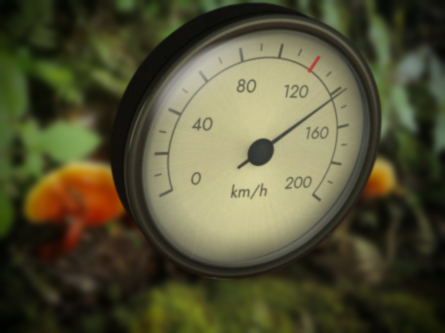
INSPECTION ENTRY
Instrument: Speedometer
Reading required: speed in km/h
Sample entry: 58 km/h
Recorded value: 140 km/h
